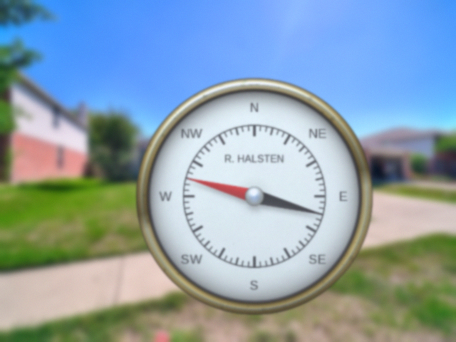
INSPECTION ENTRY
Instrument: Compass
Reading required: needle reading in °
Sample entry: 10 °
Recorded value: 285 °
